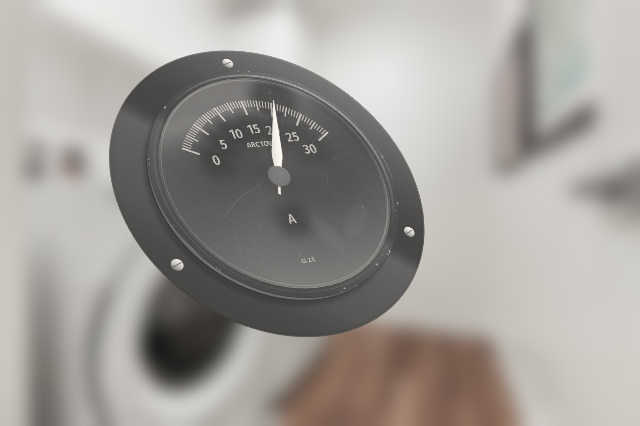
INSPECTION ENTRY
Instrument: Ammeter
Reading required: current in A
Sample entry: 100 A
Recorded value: 20 A
